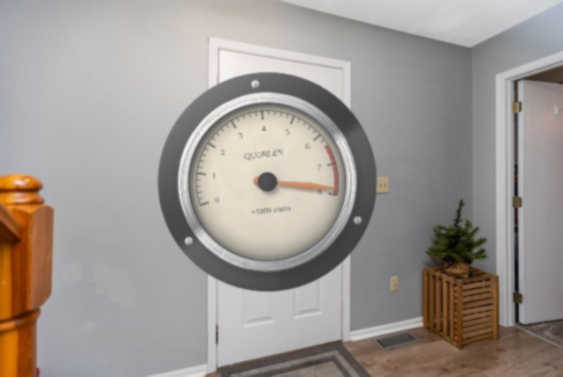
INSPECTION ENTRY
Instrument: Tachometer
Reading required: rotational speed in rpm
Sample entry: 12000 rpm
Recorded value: 7800 rpm
